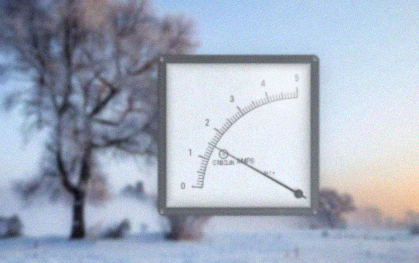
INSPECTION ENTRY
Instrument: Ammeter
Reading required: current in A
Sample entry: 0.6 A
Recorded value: 1.5 A
